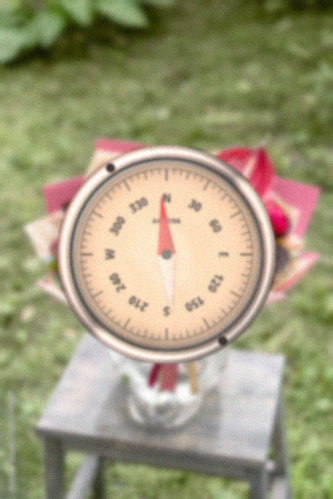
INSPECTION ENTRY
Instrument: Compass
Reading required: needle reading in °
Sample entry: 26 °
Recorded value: 355 °
